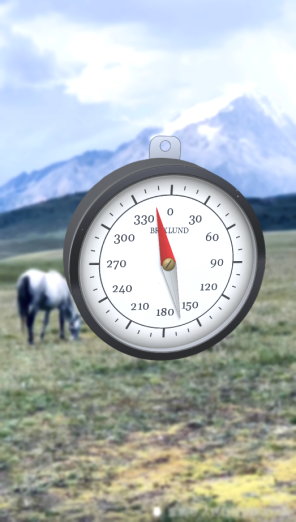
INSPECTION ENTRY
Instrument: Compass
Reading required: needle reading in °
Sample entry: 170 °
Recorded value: 345 °
